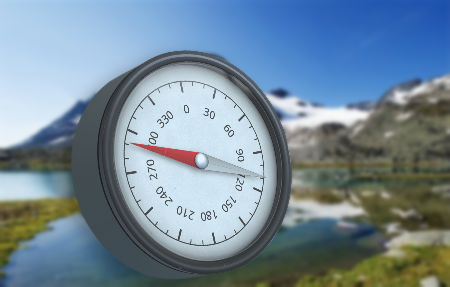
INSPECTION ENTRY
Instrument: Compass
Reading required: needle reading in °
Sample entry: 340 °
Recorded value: 290 °
